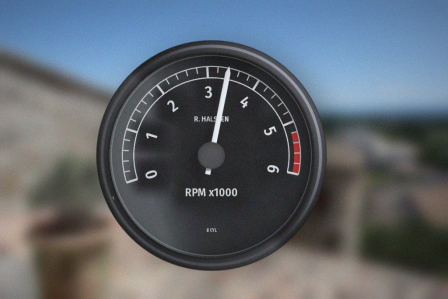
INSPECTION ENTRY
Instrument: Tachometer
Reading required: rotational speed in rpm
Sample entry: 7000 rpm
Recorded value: 3400 rpm
